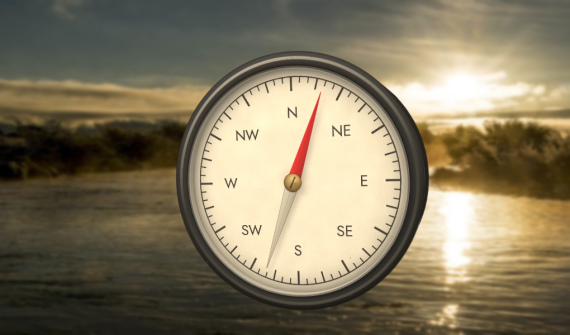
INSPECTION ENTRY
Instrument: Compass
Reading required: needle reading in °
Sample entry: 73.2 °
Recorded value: 20 °
